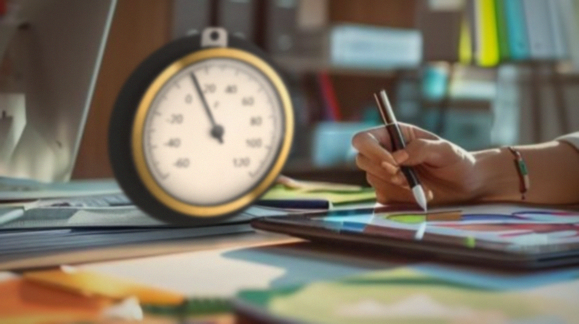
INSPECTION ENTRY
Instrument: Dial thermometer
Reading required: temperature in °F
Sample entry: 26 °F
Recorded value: 10 °F
